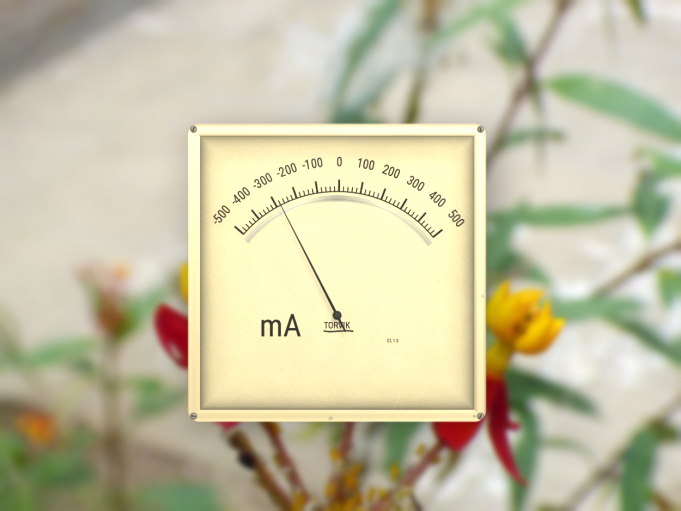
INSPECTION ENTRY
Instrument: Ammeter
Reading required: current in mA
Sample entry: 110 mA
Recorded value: -280 mA
